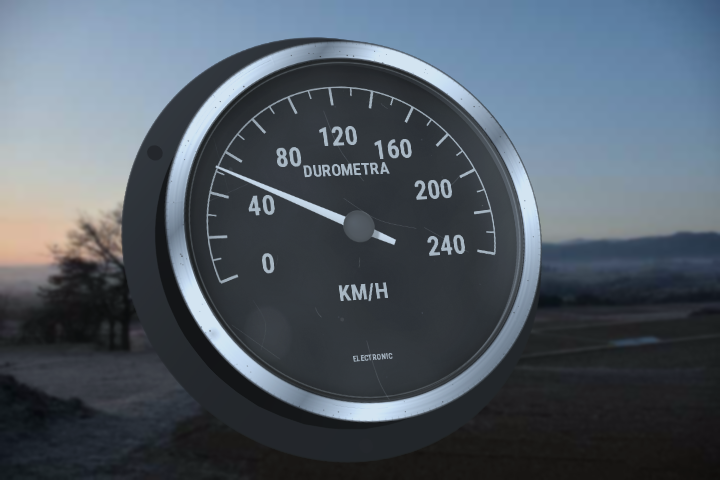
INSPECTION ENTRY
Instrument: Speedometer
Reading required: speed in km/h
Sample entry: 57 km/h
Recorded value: 50 km/h
